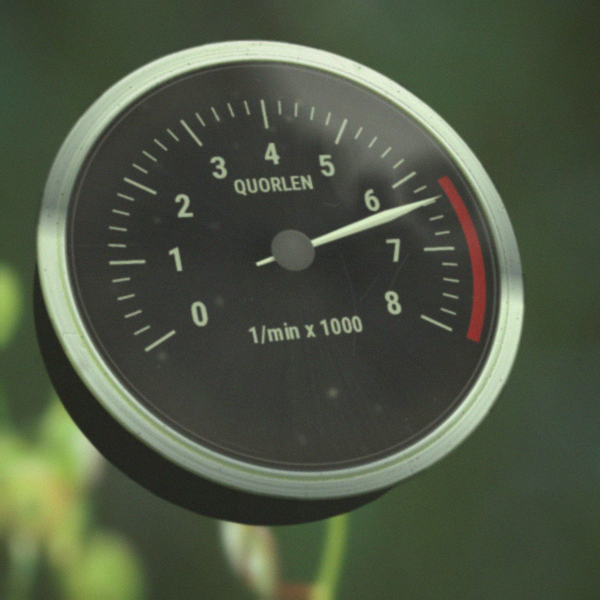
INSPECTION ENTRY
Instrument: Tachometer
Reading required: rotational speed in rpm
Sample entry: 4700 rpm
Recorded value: 6400 rpm
